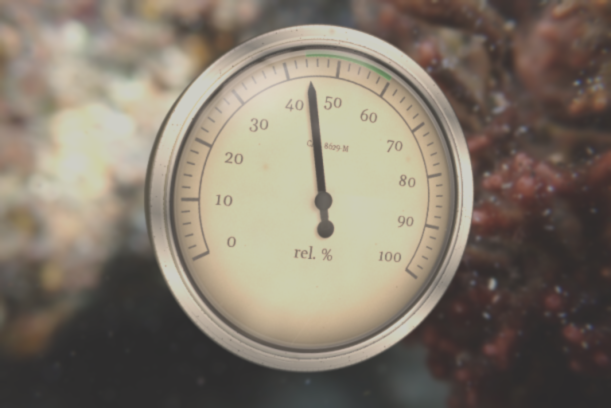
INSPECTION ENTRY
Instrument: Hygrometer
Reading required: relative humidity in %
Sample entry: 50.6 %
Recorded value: 44 %
